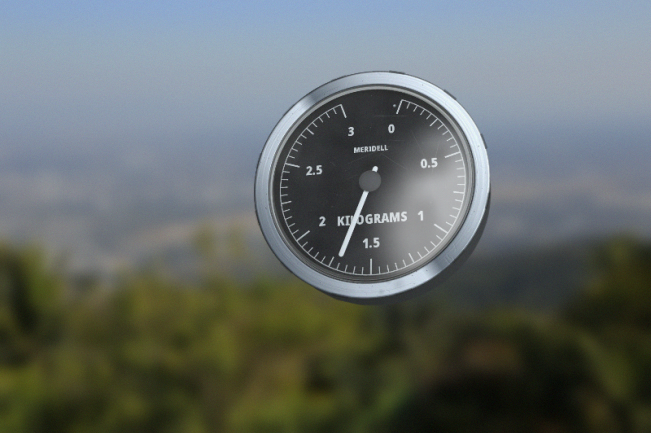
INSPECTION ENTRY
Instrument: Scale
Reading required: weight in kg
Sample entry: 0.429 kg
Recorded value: 1.7 kg
